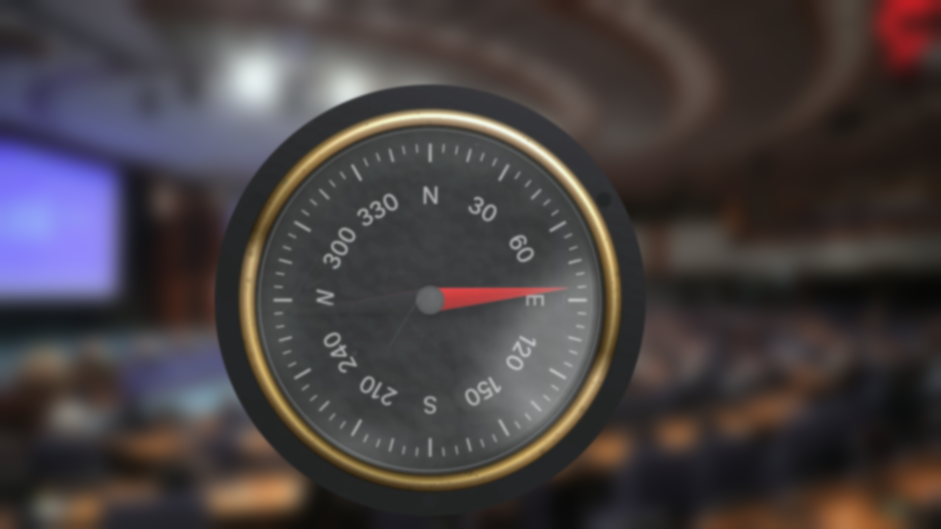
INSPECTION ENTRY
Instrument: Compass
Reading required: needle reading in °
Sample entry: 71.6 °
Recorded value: 85 °
